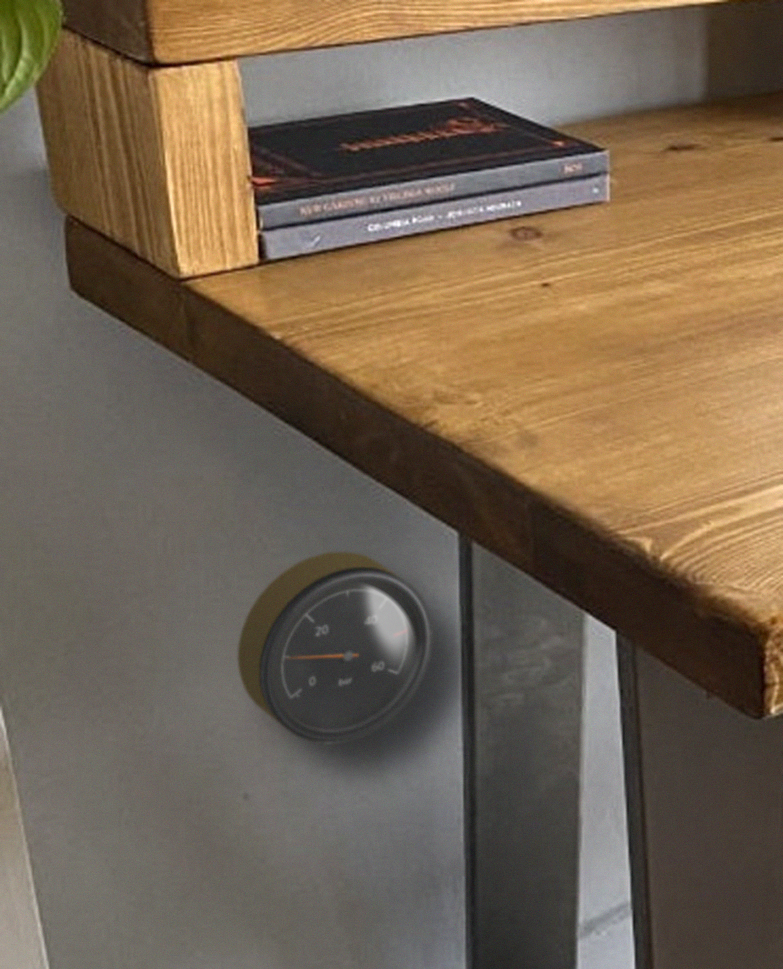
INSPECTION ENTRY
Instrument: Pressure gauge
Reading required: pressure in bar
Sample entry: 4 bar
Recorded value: 10 bar
